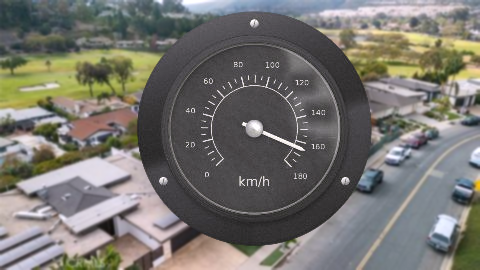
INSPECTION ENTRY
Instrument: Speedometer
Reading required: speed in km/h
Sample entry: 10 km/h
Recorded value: 165 km/h
